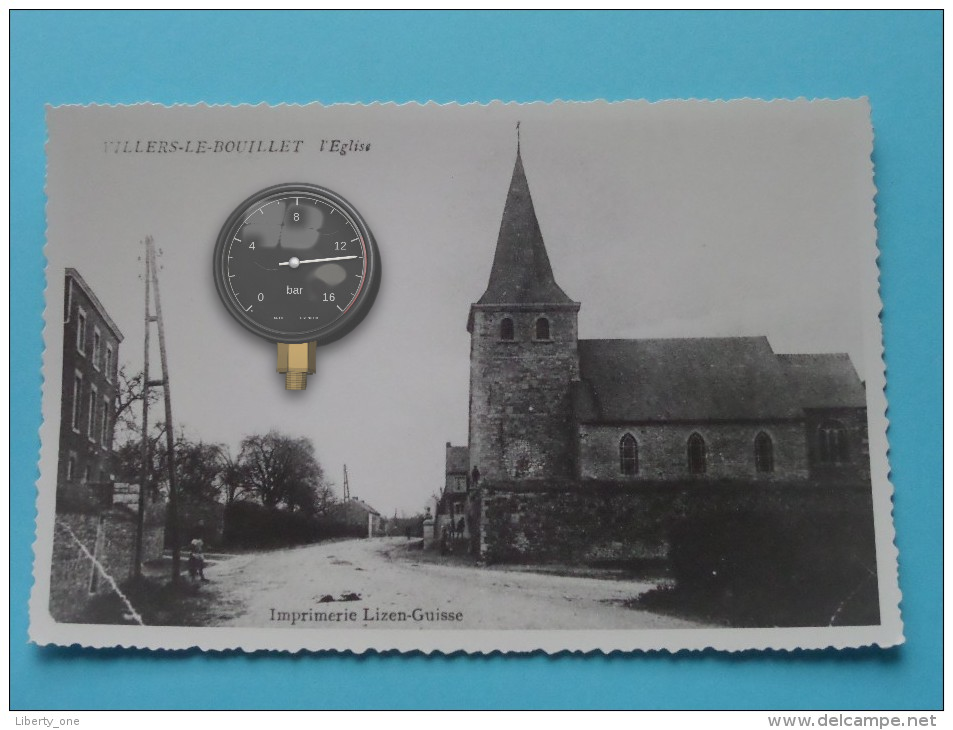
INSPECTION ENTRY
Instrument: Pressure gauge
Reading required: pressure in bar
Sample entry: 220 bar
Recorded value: 13 bar
